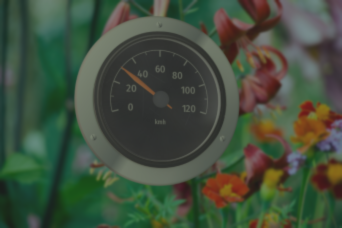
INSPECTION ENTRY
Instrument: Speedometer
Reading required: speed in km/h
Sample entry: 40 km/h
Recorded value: 30 km/h
